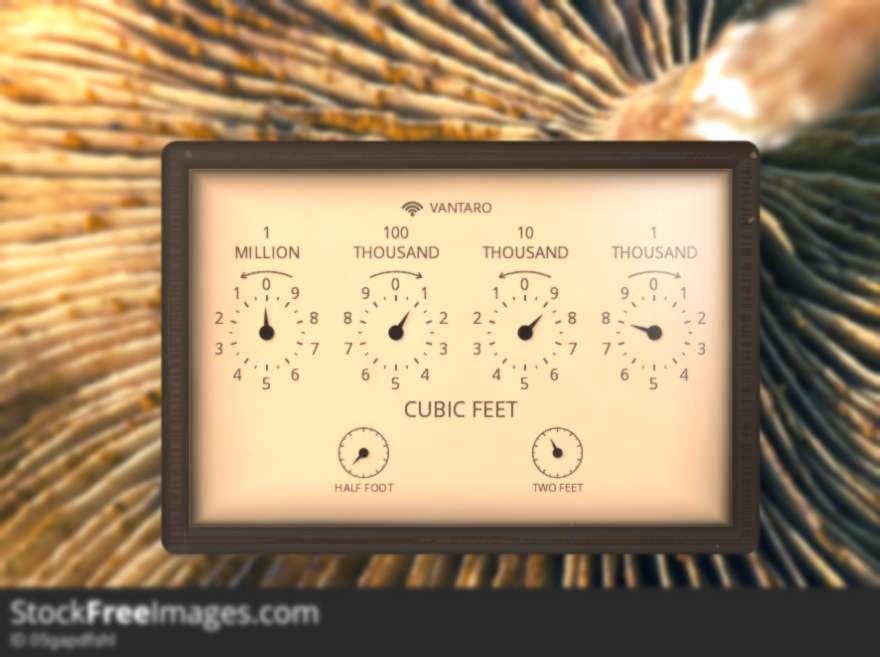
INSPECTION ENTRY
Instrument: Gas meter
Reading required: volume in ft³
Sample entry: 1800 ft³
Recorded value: 8800 ft³
